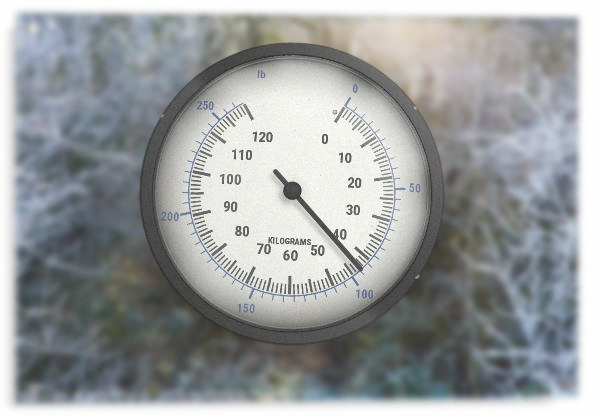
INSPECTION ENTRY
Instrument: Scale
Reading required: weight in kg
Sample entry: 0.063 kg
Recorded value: 43 kg
